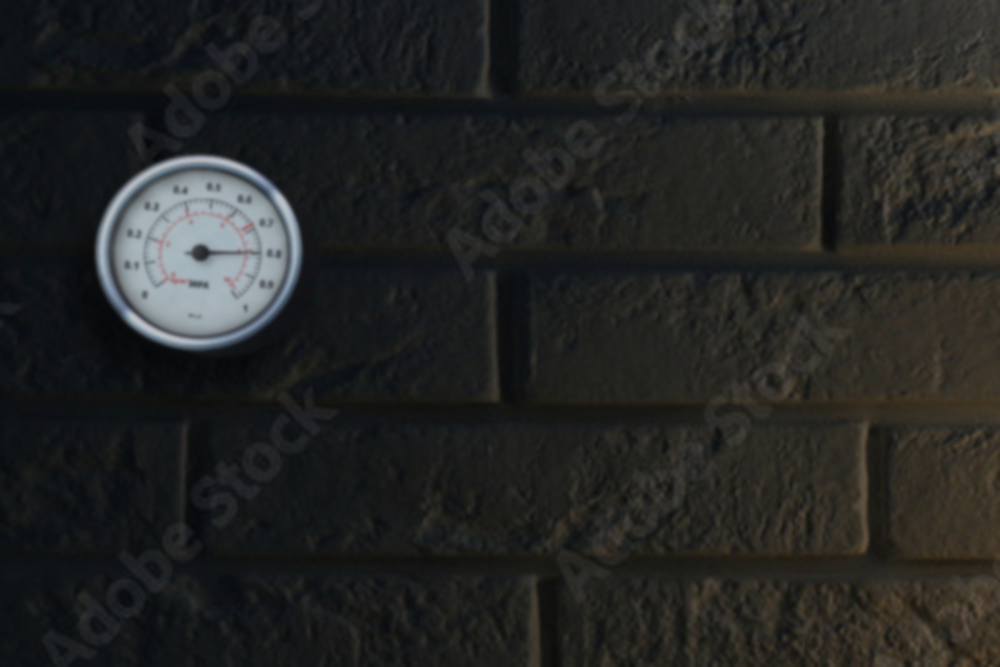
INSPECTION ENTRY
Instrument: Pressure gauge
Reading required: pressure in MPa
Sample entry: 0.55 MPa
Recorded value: 0.8 MPa
